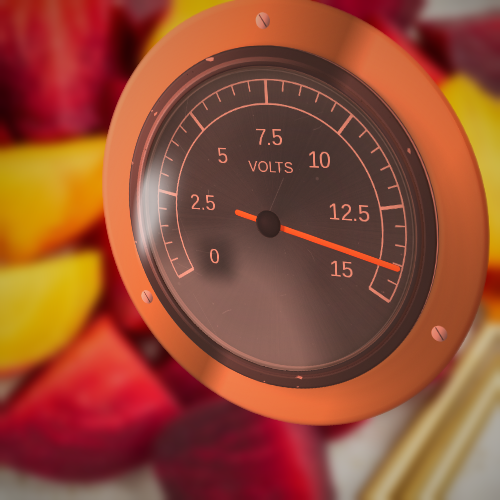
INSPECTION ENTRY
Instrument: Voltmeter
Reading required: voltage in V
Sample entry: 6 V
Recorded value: 14 V
